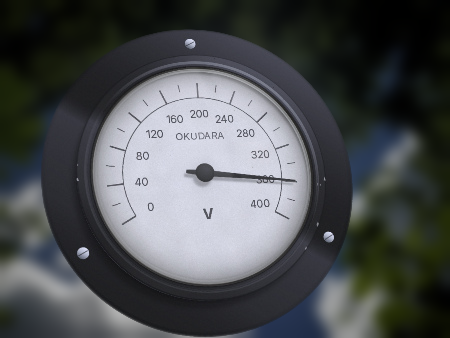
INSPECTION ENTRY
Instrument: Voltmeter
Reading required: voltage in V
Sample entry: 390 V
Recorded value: 360 V
